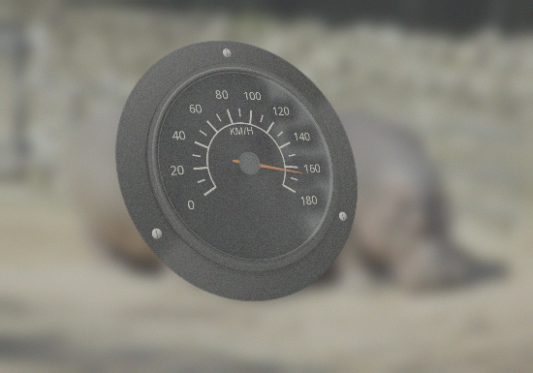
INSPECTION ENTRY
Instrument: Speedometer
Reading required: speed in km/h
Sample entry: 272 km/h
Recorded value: 165 km/h
